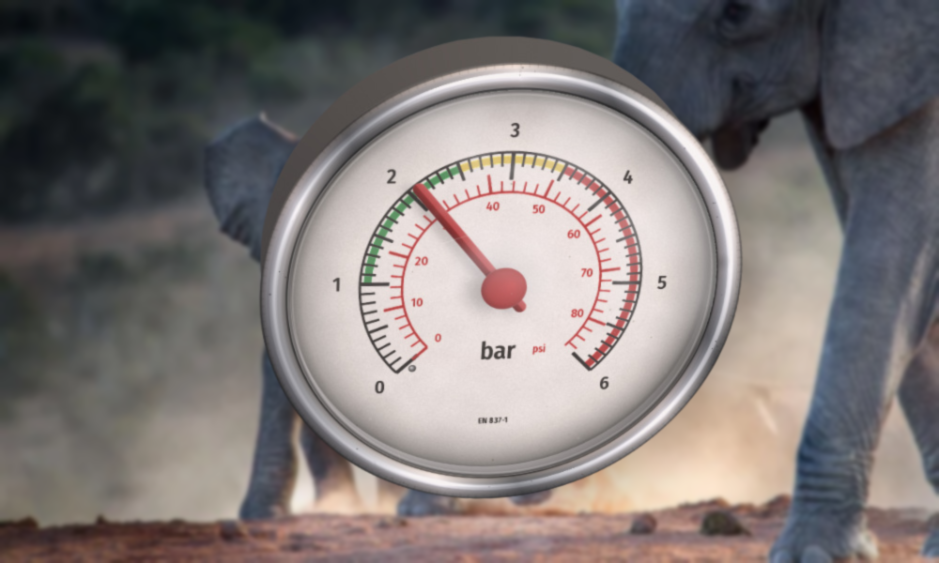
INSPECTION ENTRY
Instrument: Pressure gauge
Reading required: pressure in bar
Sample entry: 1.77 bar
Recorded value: 2.1 bar
